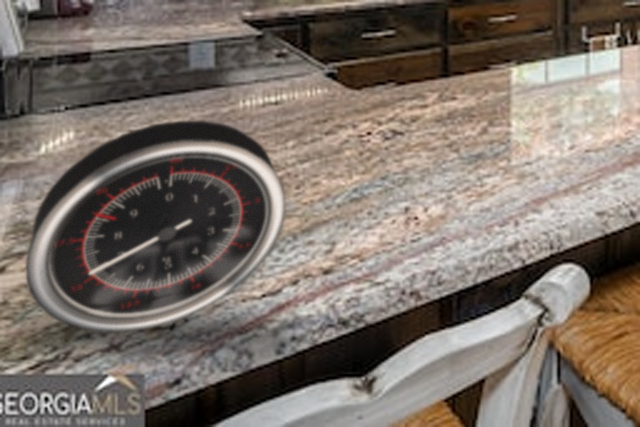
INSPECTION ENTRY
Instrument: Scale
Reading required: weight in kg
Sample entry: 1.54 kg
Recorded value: 7 kg
